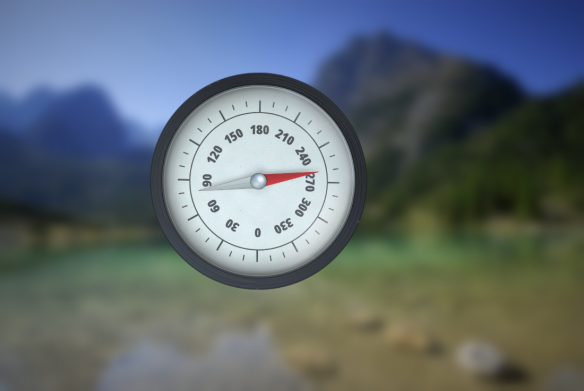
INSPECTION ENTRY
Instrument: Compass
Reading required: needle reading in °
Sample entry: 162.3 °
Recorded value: 260 °
